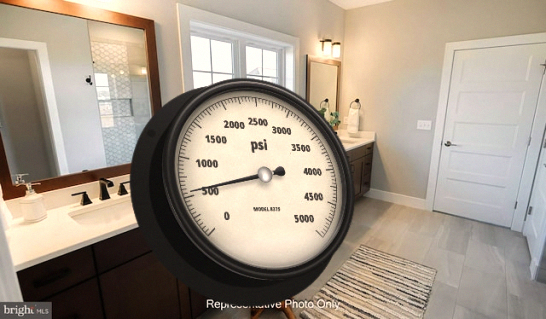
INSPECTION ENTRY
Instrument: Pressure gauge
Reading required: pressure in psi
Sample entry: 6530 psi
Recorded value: 550 psi
